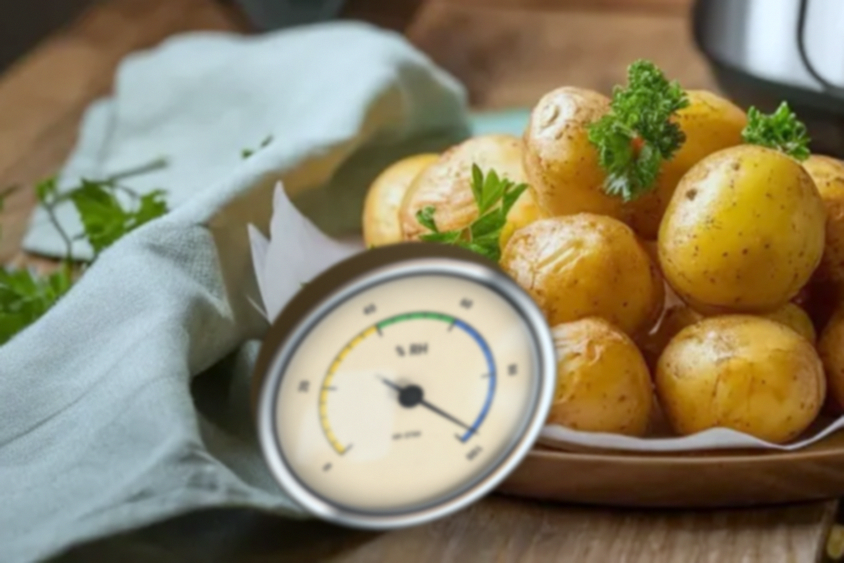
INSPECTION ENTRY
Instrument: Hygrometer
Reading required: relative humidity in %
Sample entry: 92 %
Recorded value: 96 %
